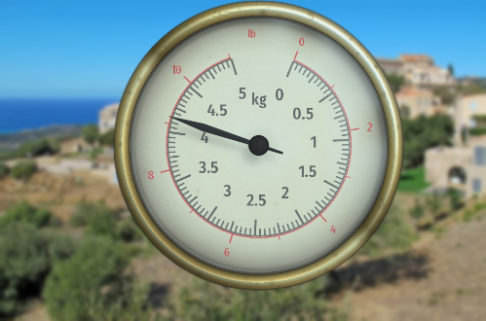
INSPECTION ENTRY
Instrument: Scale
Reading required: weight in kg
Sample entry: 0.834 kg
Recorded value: 4.15 kg
